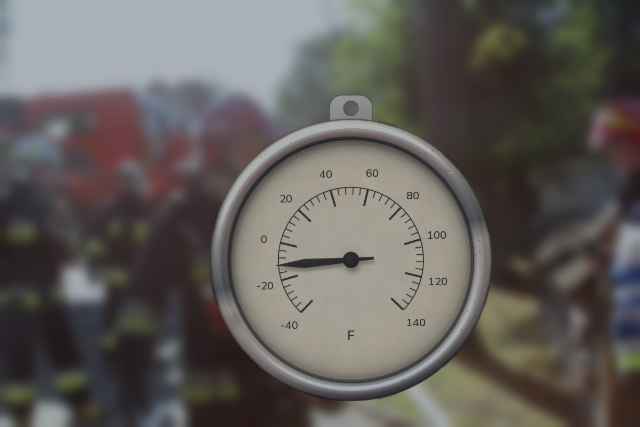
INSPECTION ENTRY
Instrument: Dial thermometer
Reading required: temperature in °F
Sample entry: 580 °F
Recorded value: -12 °F
